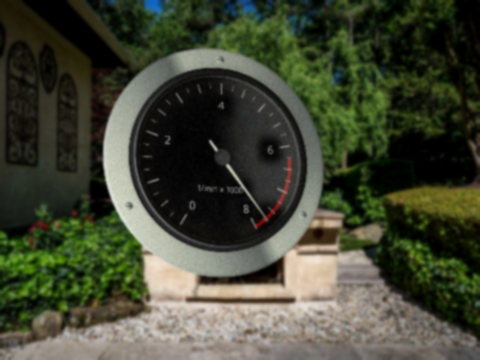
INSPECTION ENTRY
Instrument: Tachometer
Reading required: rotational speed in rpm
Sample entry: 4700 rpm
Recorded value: 7750 rpm
